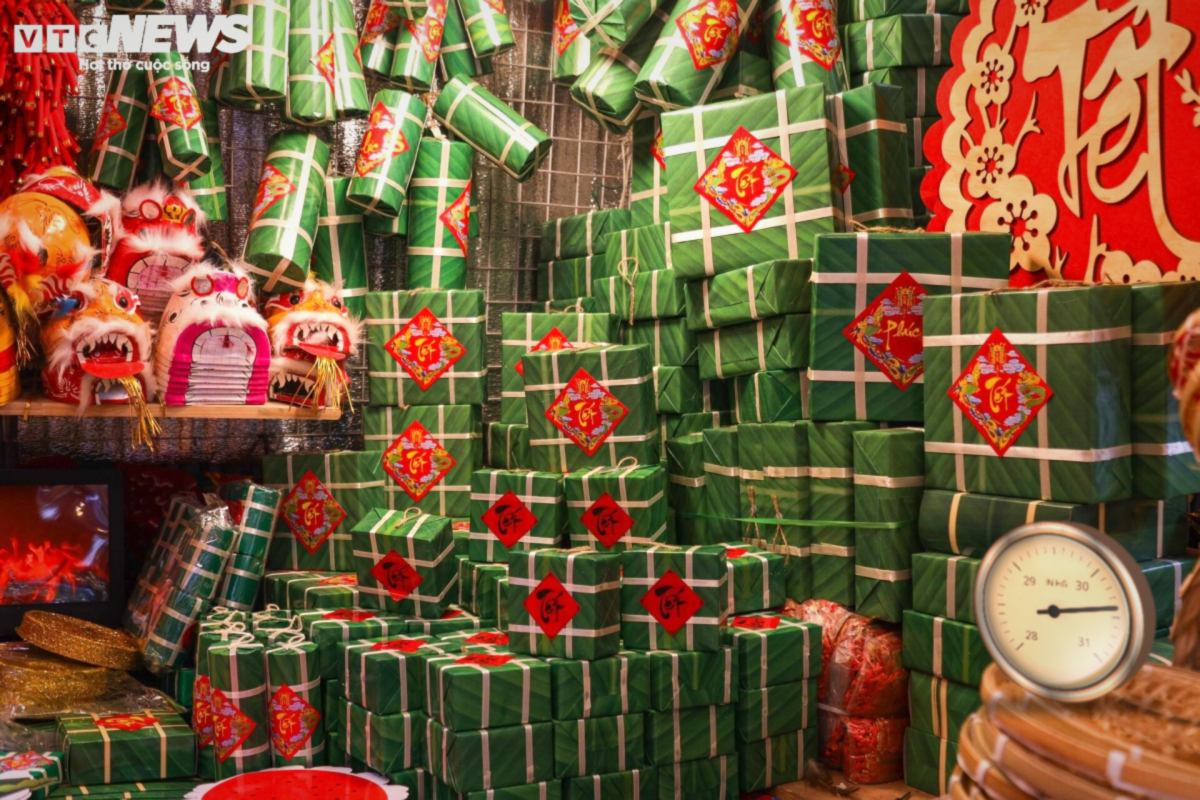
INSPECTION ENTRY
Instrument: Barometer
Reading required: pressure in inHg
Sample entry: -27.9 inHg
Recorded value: 30.4 inHg
